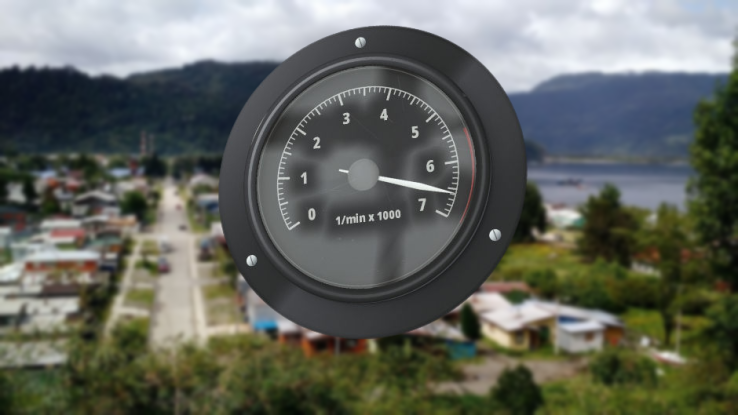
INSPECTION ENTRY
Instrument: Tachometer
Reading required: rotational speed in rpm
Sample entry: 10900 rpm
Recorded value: 6600 rpm
